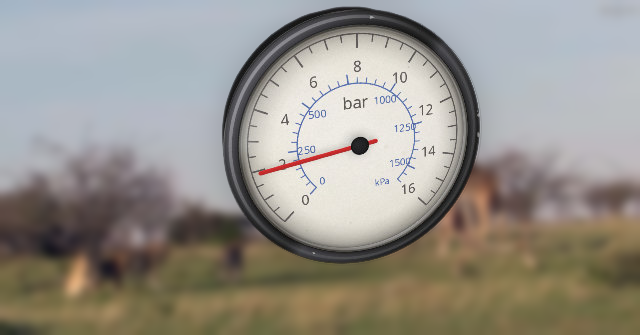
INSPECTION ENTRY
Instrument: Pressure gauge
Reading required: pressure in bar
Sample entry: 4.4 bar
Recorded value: 2 bar
